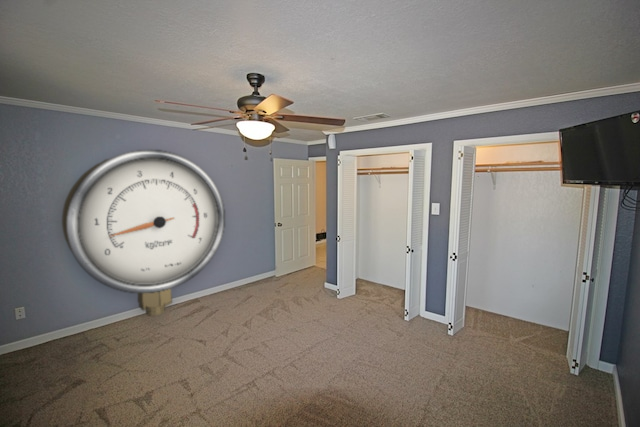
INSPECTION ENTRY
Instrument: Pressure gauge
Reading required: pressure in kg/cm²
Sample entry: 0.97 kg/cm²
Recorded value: 0.5 kg/cm²
